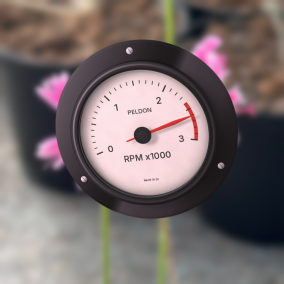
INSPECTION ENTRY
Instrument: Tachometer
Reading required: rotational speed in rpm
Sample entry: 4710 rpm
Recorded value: 2600 rpm
